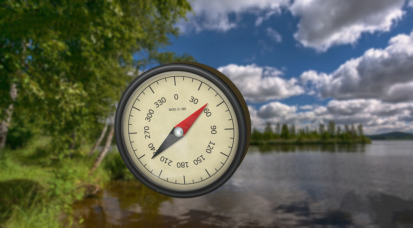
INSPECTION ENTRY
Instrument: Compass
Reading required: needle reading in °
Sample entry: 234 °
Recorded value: 50 °
